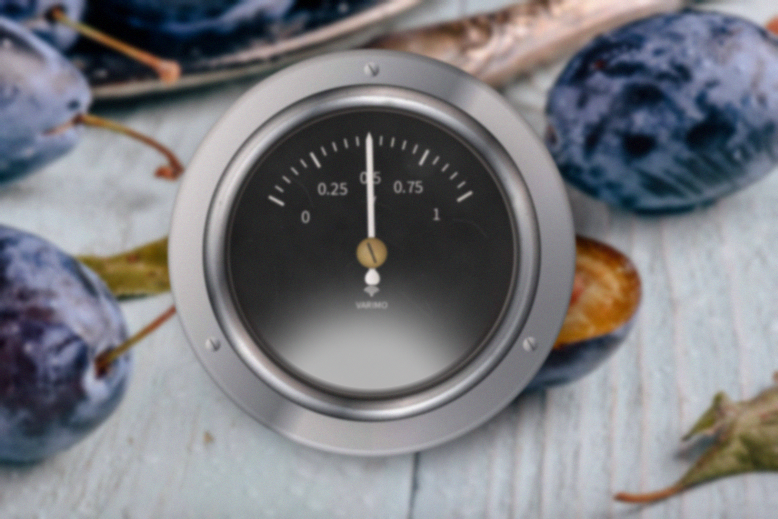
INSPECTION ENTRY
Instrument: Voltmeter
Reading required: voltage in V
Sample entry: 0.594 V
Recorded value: 0.5 V
